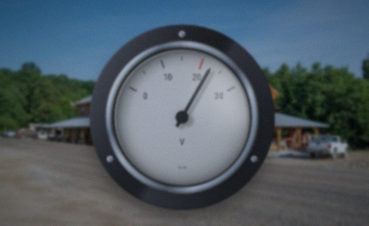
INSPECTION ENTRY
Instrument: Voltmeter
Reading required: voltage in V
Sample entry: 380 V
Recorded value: 22.5 V
